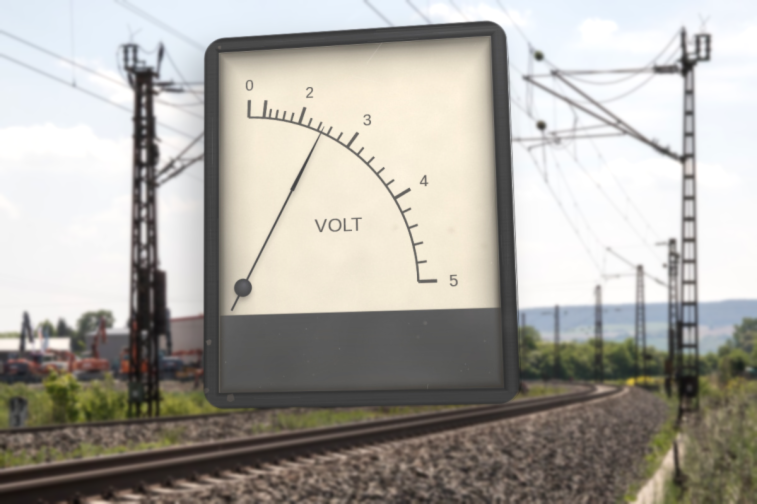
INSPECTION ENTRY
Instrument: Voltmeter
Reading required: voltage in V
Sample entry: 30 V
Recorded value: 2.5 V
